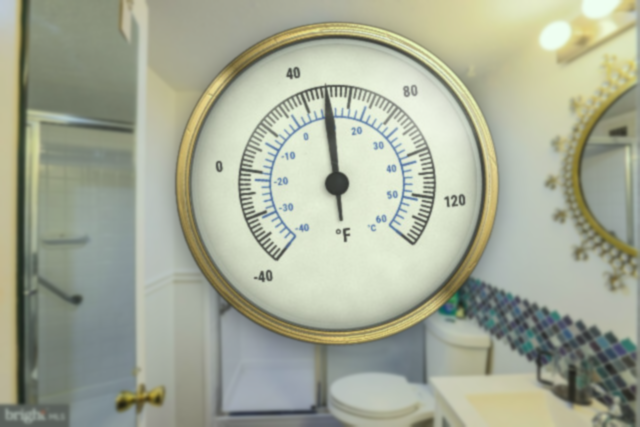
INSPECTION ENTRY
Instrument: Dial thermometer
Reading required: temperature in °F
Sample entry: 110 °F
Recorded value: 50 °F
